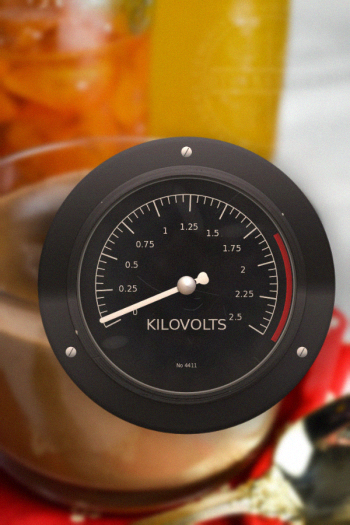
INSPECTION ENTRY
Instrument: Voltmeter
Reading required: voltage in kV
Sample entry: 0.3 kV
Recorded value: 0.05 kV
